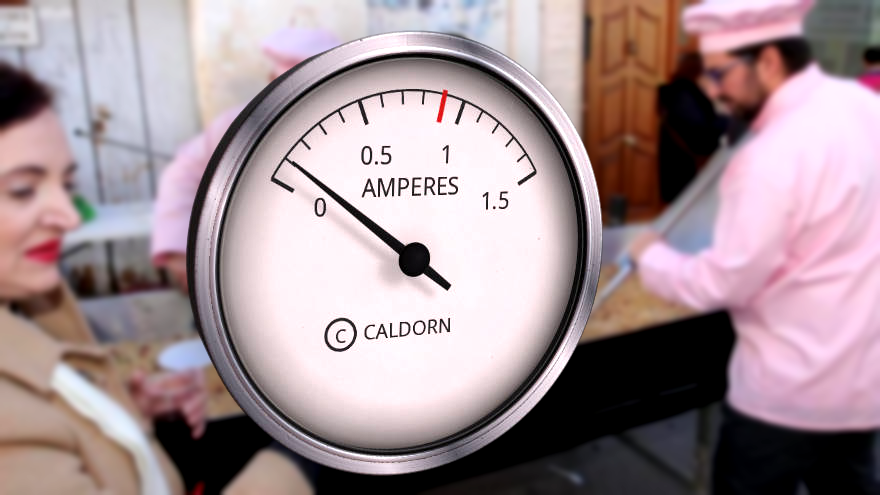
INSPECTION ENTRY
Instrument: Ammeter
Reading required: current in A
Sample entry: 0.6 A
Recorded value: 0.1 A
